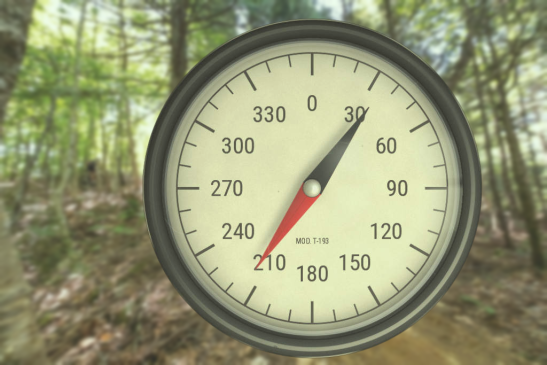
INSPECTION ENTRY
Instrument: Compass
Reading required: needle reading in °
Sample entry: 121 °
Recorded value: 215 °
